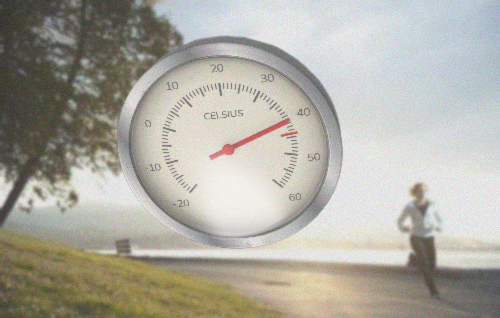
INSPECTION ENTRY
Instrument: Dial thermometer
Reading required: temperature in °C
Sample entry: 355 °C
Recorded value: 40 °C
